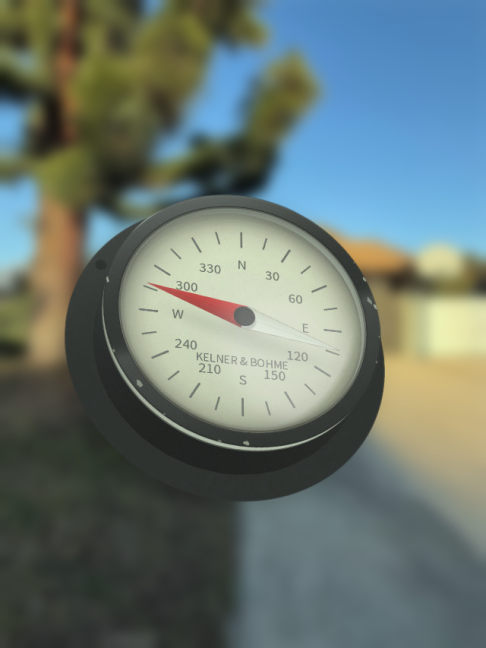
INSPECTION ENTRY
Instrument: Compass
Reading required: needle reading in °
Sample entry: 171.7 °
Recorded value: 285 °
